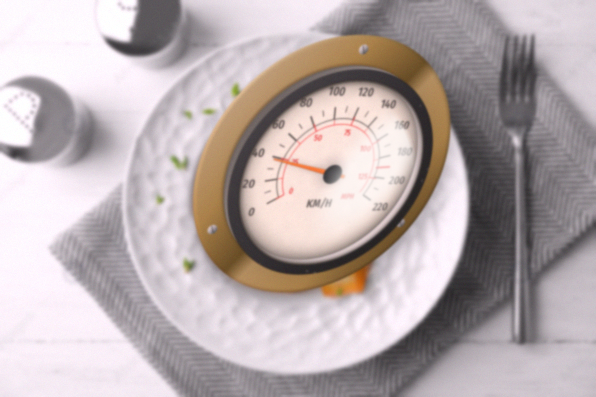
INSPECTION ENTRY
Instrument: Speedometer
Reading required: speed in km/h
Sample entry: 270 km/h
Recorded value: 40 km/h
